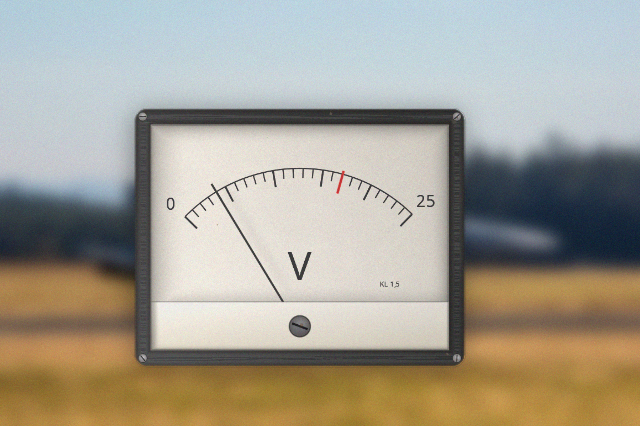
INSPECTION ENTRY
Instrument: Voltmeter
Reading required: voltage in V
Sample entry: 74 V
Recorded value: 4 V
